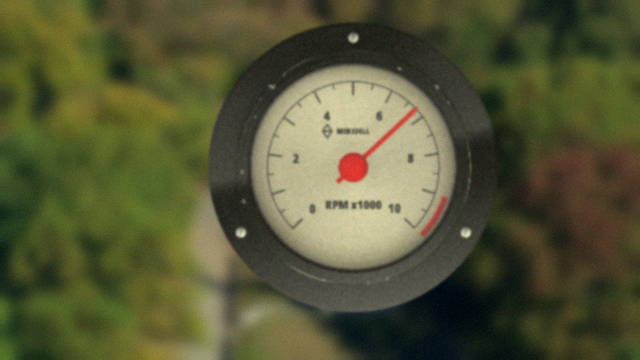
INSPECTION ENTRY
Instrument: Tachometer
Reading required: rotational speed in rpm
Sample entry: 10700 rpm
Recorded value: 6750 rpm
